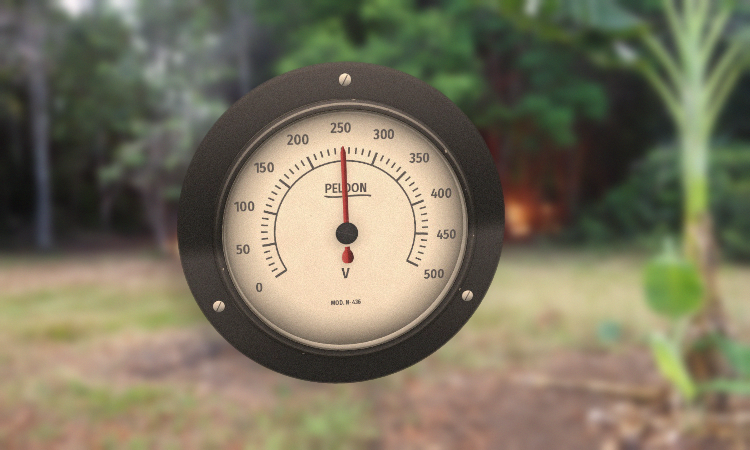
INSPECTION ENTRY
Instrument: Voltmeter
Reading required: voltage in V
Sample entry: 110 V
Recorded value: 250 V
